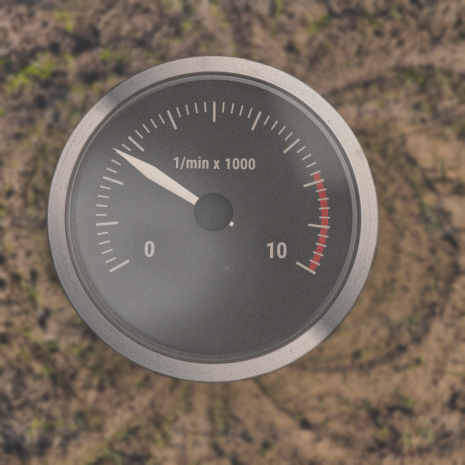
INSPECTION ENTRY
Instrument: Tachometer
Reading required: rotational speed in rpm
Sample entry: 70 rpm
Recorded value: 2600 rpm
